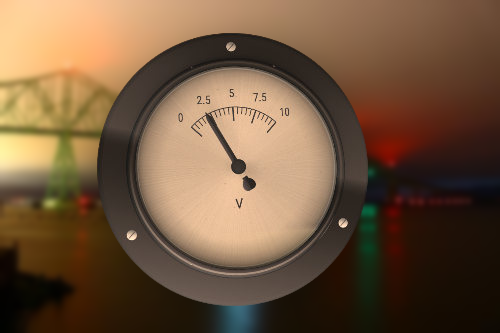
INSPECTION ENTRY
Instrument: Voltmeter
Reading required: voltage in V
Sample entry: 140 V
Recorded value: 2 V
